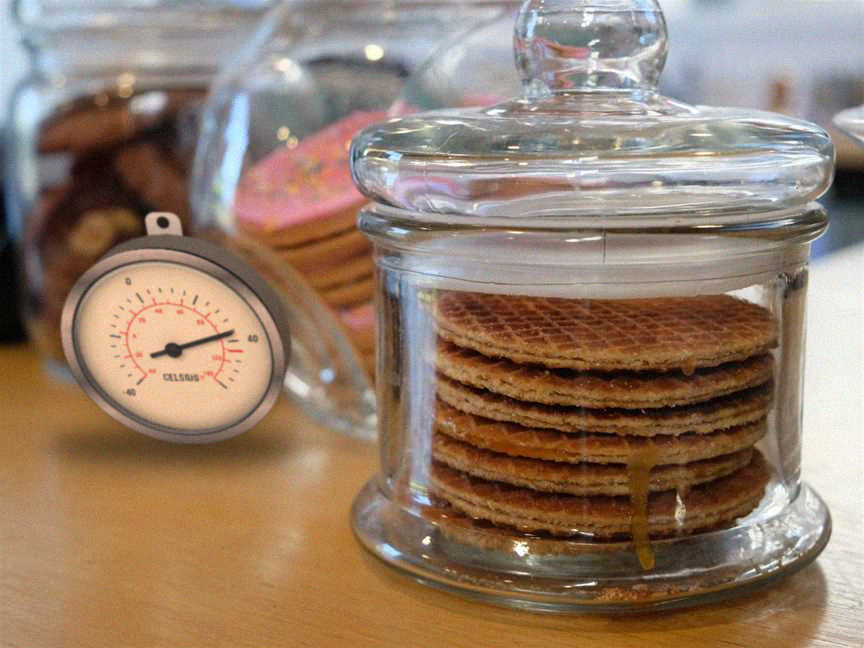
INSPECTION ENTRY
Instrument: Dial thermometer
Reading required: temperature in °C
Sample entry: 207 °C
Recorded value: 36 °C
